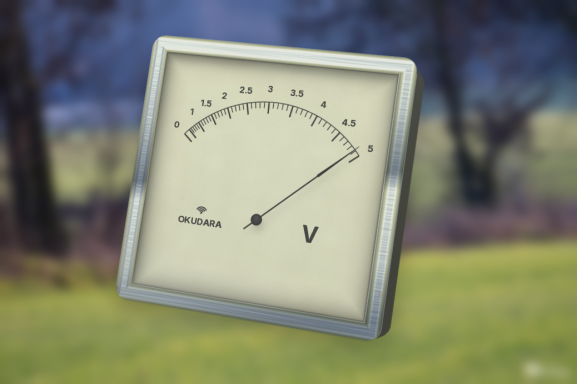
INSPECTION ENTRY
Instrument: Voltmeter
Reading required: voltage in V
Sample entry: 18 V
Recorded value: 4.9 V
